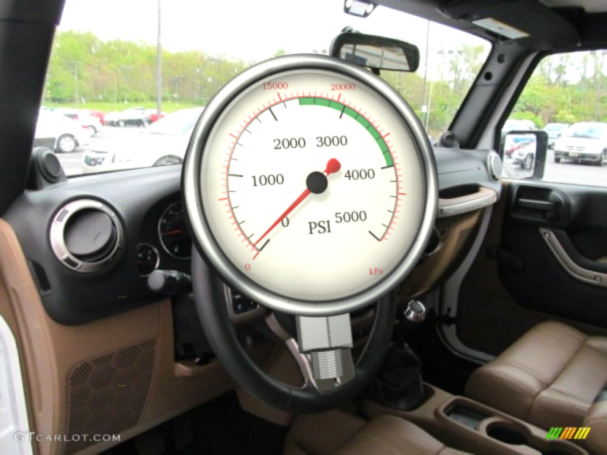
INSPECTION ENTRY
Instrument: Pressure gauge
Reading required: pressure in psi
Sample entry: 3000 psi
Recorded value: 100 psi
